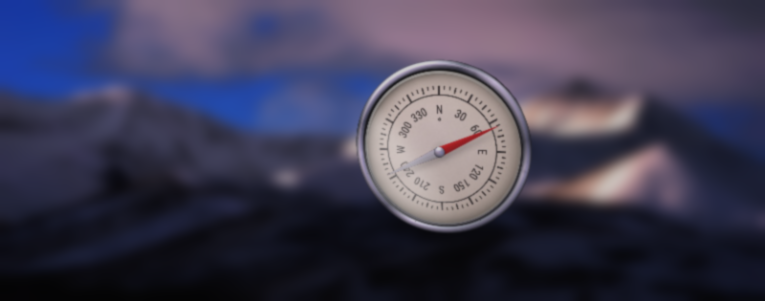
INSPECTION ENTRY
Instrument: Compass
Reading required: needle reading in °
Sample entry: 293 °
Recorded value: 65 °
